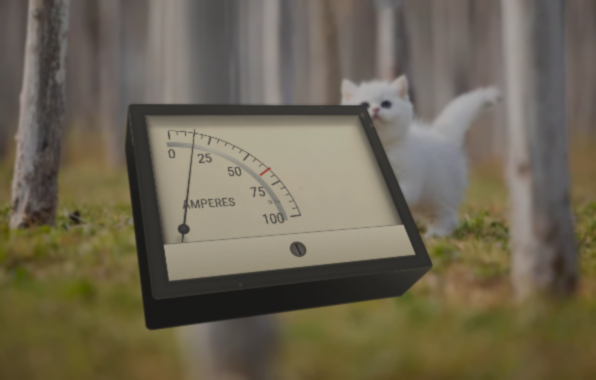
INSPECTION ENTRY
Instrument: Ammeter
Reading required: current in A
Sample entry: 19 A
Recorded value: 15 A
